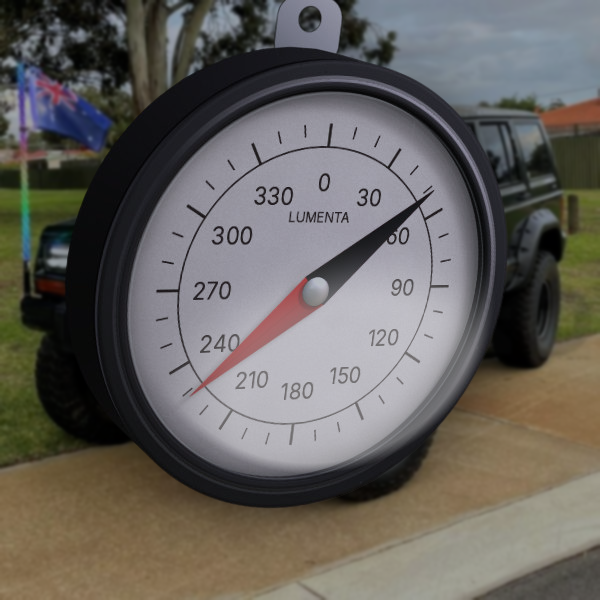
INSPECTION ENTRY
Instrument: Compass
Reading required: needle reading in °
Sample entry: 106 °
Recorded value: 230 °
